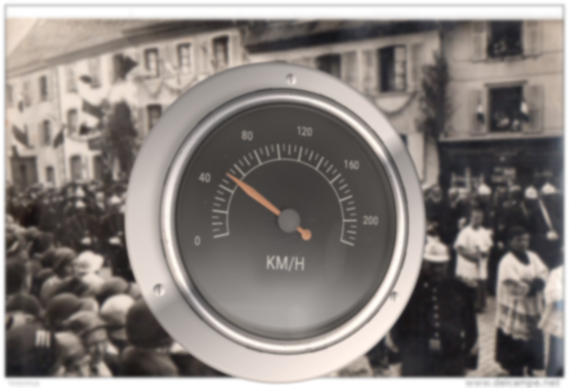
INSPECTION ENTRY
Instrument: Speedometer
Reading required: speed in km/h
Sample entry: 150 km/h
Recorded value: 50 km/h
